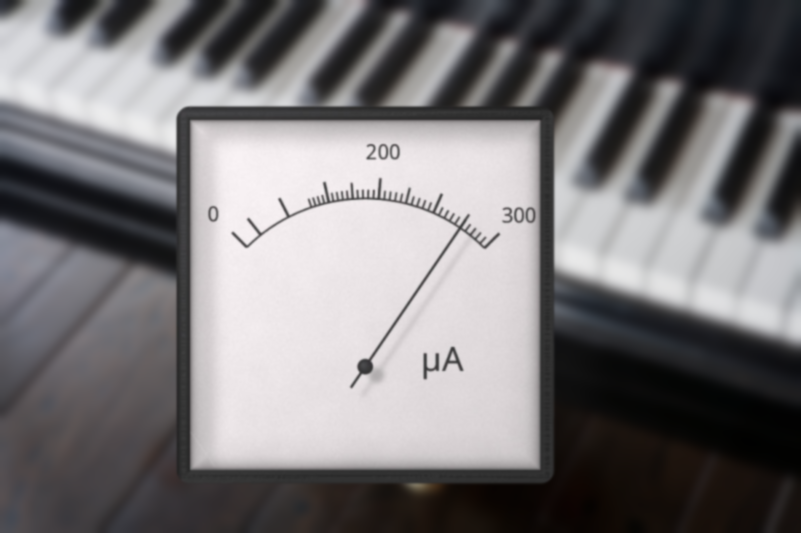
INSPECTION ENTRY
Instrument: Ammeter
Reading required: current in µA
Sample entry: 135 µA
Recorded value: 275 µA
